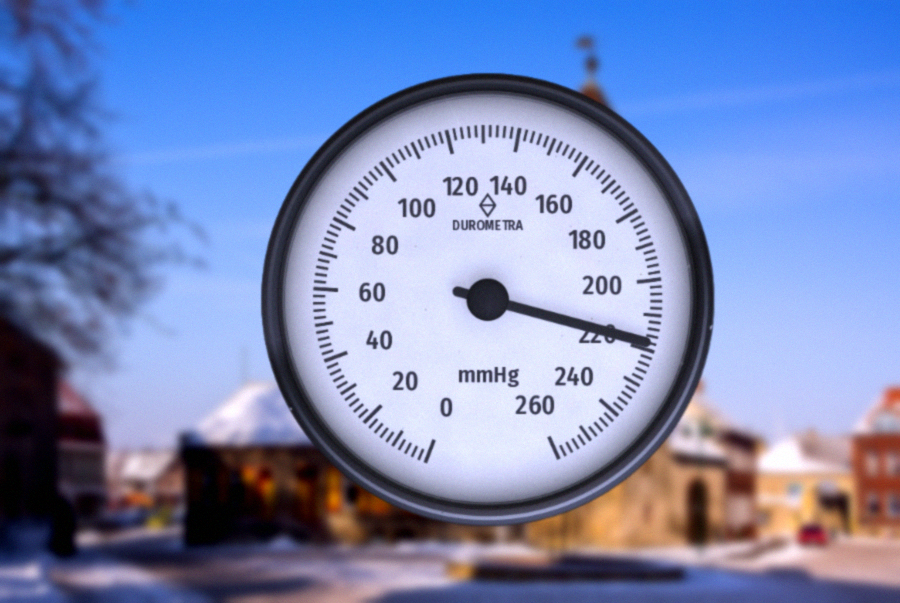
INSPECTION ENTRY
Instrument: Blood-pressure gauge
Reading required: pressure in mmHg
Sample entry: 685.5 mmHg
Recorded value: 218 mmHg
